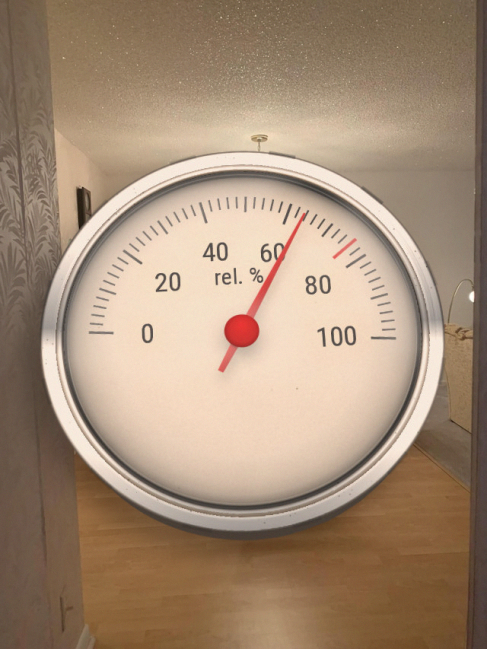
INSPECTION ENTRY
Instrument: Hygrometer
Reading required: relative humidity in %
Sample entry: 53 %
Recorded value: 64 %
